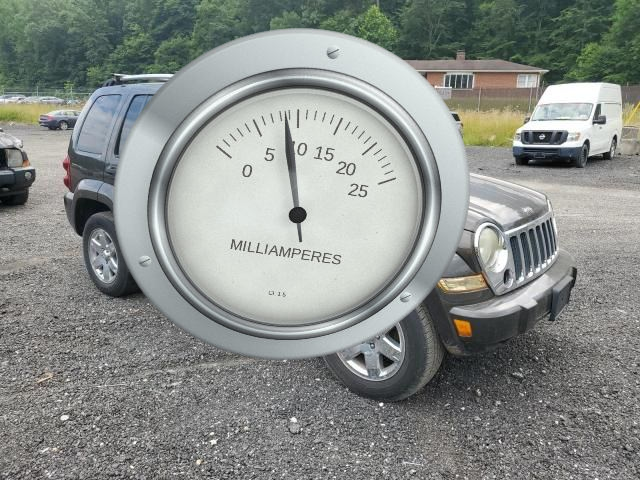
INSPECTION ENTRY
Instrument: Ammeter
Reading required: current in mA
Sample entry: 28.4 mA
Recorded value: 8.5 mA
